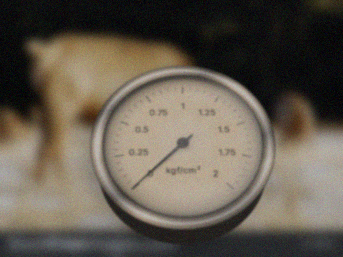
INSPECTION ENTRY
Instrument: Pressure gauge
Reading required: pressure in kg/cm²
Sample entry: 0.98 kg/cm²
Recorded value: 0 kg/cm²
